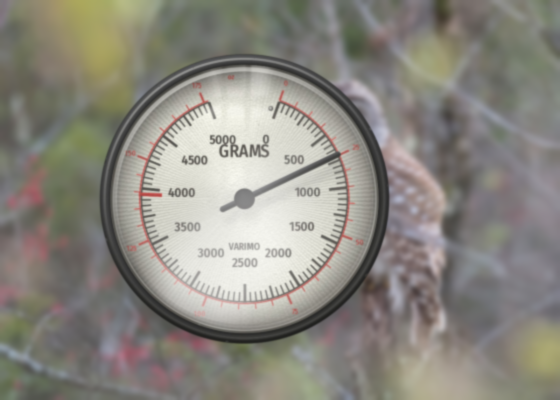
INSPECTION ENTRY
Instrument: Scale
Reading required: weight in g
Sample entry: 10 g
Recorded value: 700 g
